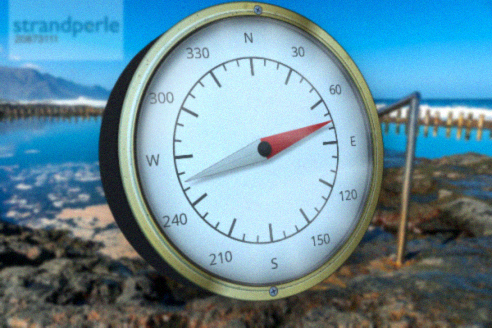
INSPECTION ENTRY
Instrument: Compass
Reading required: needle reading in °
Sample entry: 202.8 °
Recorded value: 75 °
